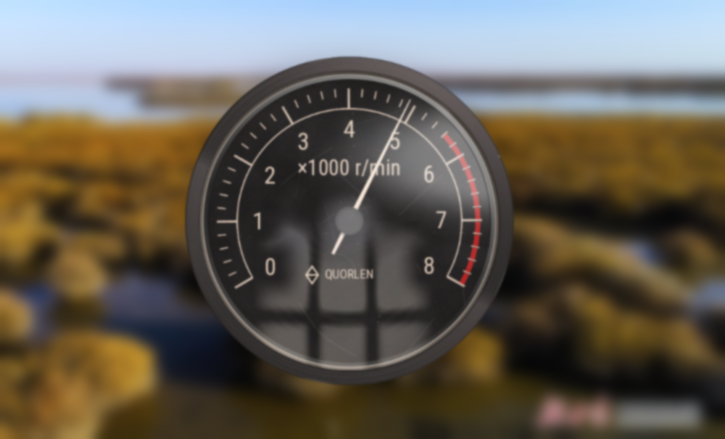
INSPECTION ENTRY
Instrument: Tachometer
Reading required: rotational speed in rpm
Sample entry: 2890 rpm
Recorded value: 4900 rpm
